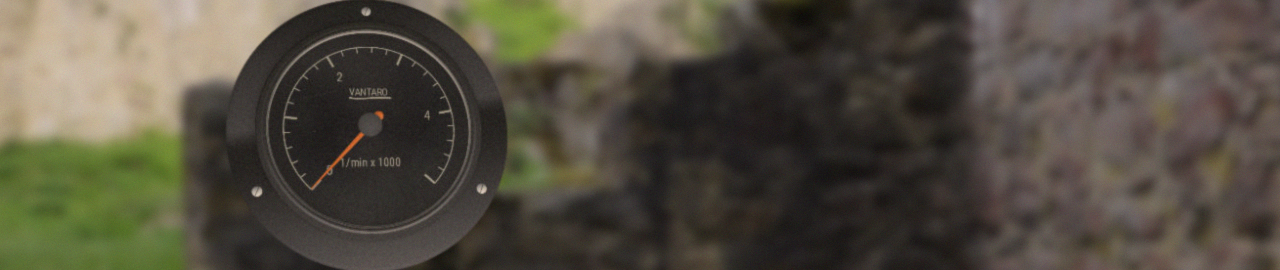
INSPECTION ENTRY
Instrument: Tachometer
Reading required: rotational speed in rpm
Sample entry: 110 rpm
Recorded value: 0 rpm
